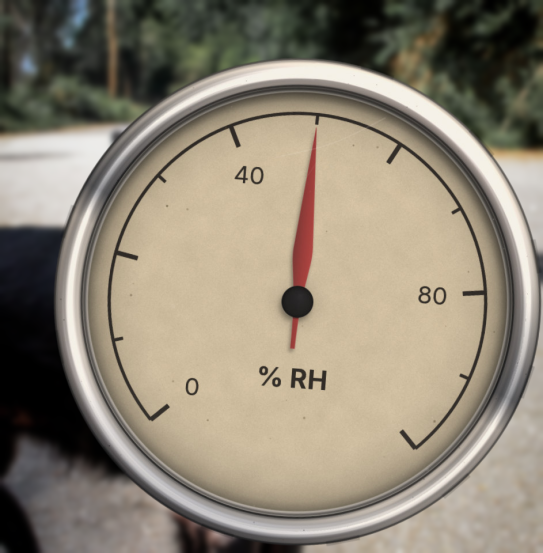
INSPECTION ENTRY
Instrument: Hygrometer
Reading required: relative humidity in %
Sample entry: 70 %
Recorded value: 50 %
